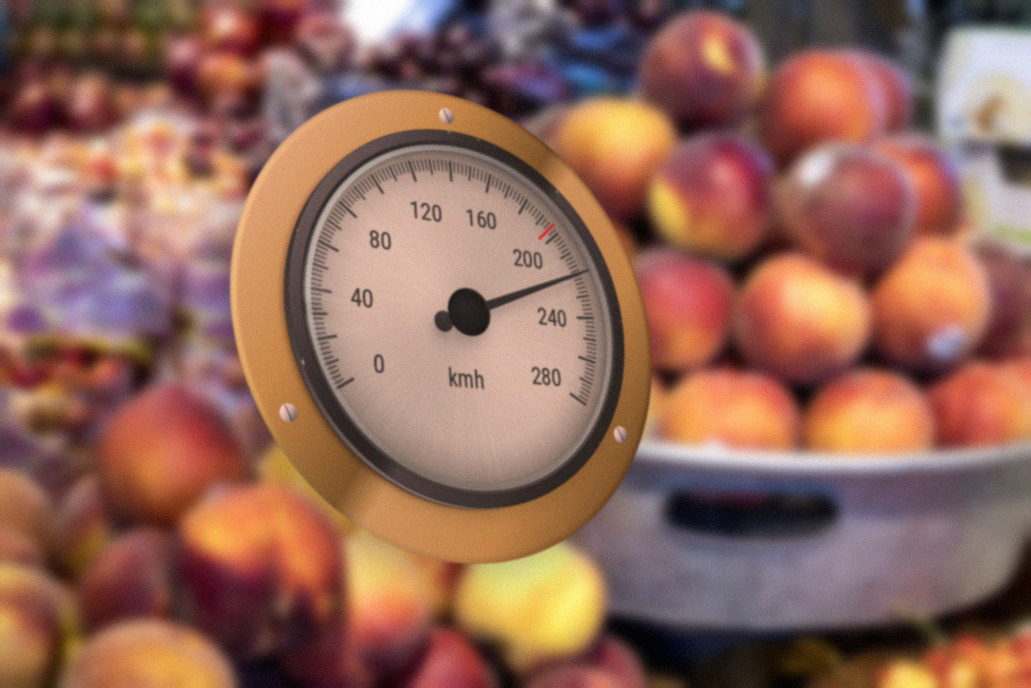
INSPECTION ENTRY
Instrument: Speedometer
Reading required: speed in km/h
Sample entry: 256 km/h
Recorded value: 220 km/h
